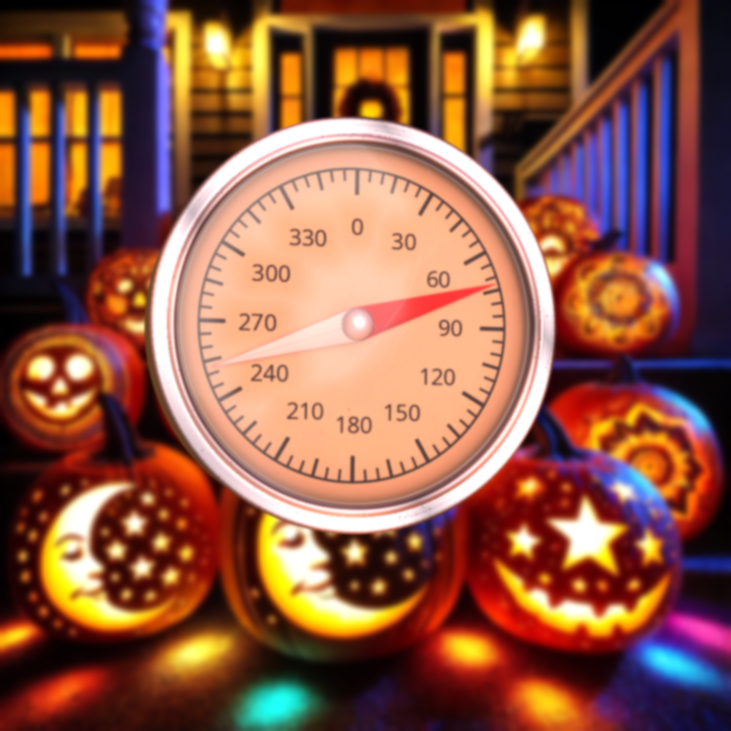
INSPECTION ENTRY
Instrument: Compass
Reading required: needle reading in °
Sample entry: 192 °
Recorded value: 72.5 °
